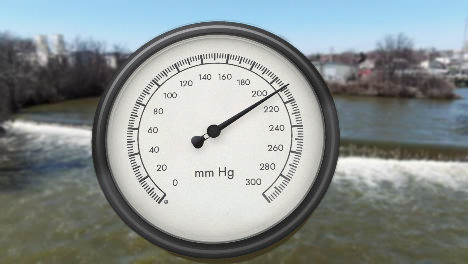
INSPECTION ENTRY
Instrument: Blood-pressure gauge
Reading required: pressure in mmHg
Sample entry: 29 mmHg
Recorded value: 210 mmHg
